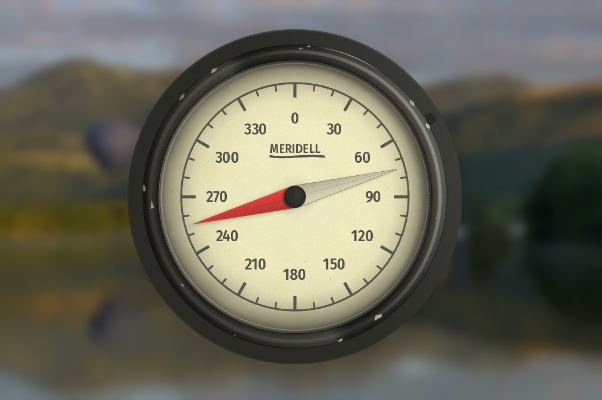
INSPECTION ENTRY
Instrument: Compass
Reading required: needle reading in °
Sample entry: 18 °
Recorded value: 255 °
